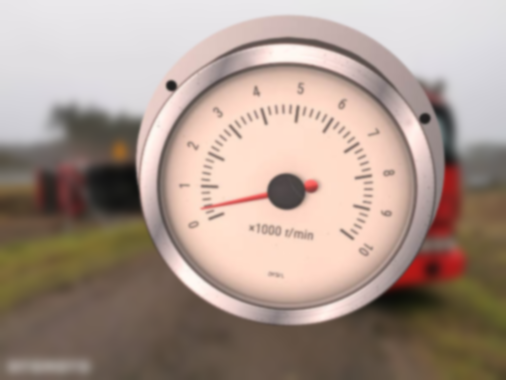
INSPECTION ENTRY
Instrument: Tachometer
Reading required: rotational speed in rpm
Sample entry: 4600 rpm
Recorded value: 400 rpm
